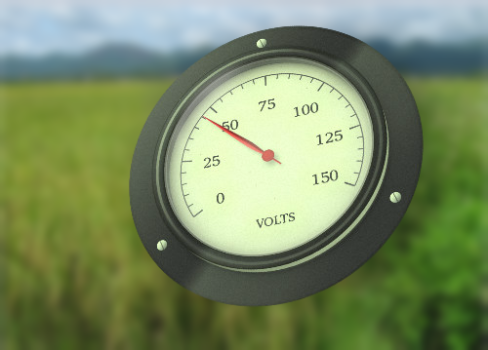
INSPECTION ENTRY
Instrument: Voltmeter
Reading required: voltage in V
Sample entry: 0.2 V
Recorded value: 45 V
